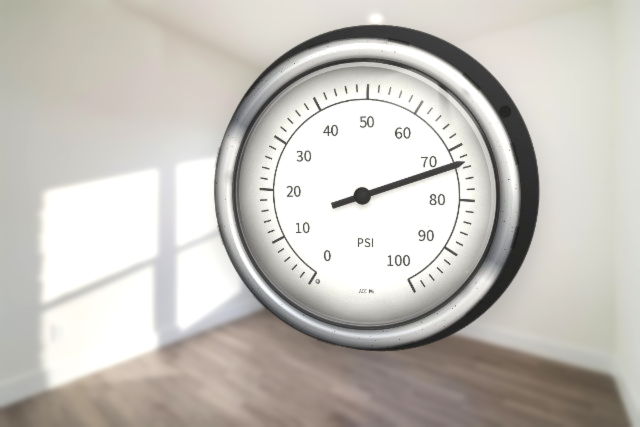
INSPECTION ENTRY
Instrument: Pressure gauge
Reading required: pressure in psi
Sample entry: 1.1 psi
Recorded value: 73 psi
